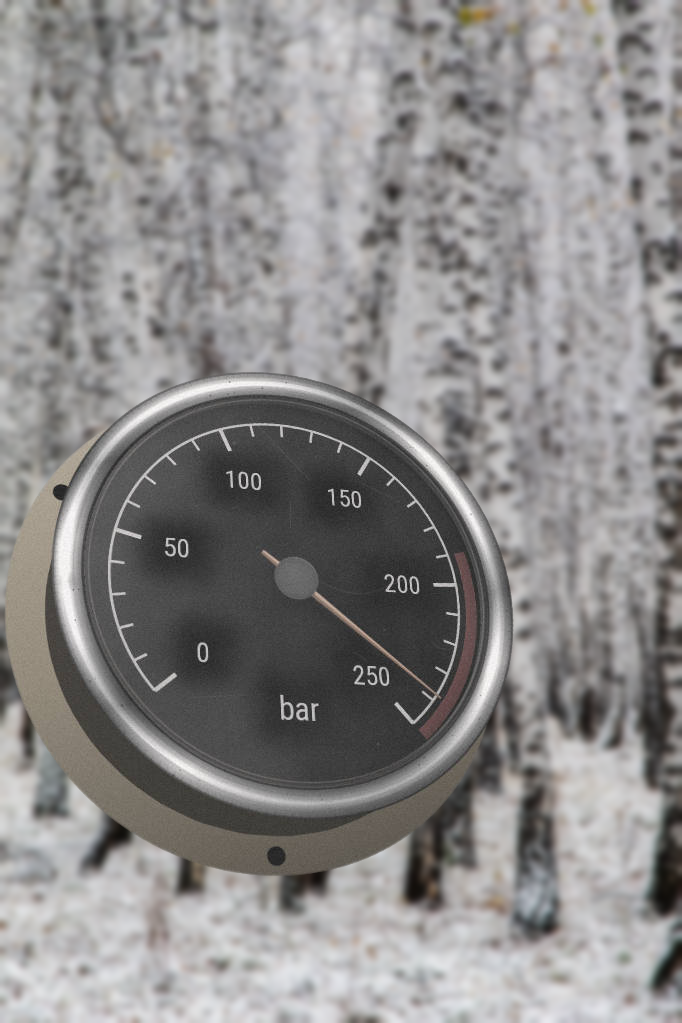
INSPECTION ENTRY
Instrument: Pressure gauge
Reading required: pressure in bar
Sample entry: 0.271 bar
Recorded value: 240 bar
